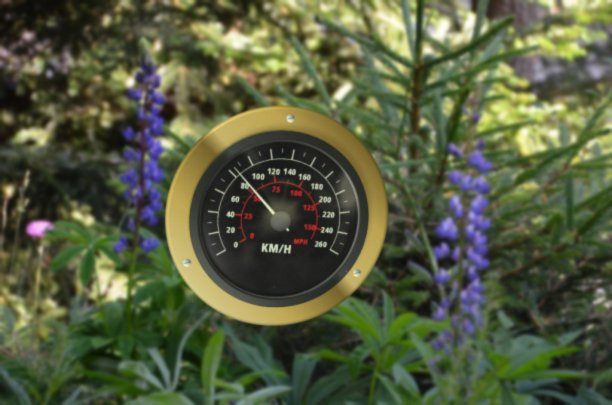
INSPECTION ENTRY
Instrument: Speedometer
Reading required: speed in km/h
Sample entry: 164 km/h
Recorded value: 85 km/h
